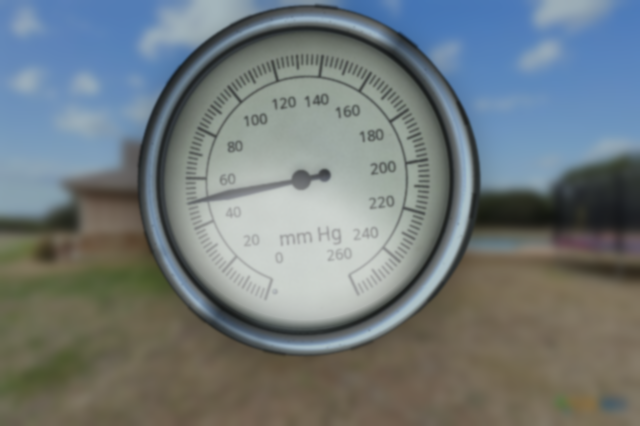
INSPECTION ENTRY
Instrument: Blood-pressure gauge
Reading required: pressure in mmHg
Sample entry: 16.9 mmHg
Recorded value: 50 mmHg
